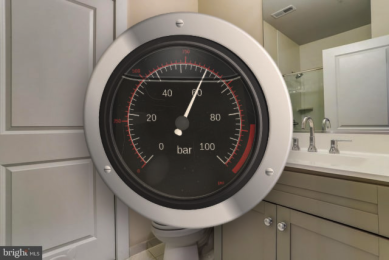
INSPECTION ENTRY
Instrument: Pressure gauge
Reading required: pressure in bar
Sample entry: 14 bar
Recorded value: 60 bar
